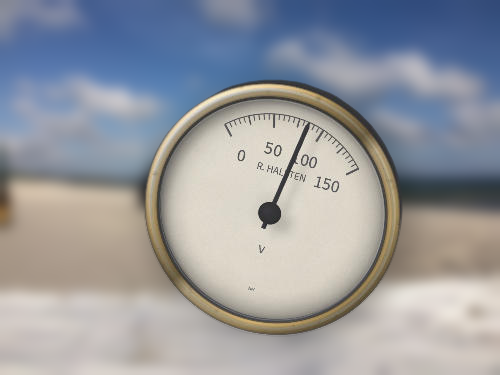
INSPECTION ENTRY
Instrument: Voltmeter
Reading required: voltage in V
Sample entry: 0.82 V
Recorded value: 85 V
